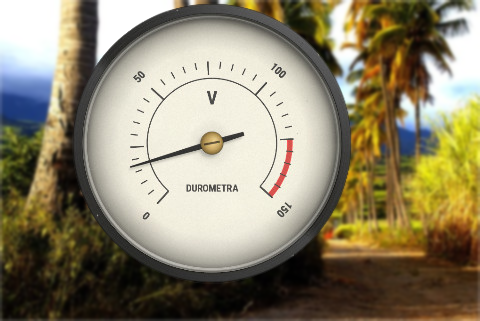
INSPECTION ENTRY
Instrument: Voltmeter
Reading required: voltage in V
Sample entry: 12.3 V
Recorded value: 17.5 V
